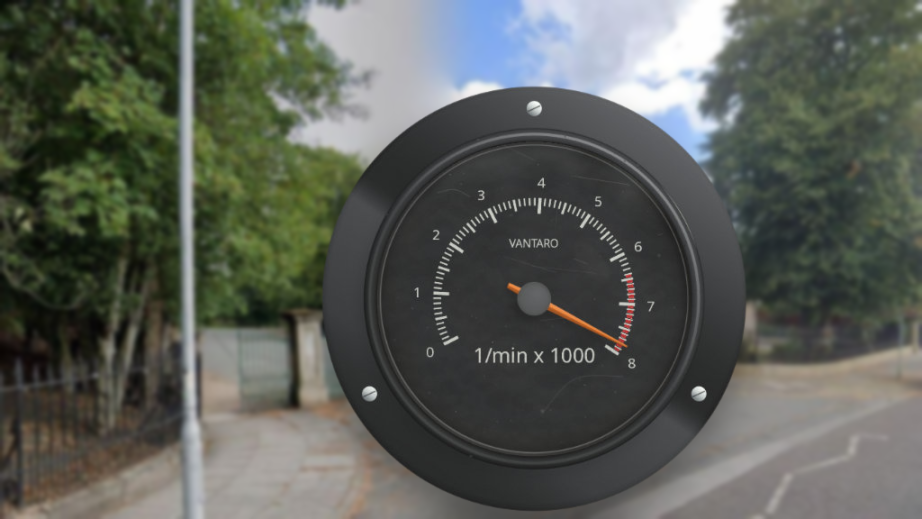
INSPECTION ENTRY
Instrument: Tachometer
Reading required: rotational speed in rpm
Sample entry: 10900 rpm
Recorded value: 7800 rpm
